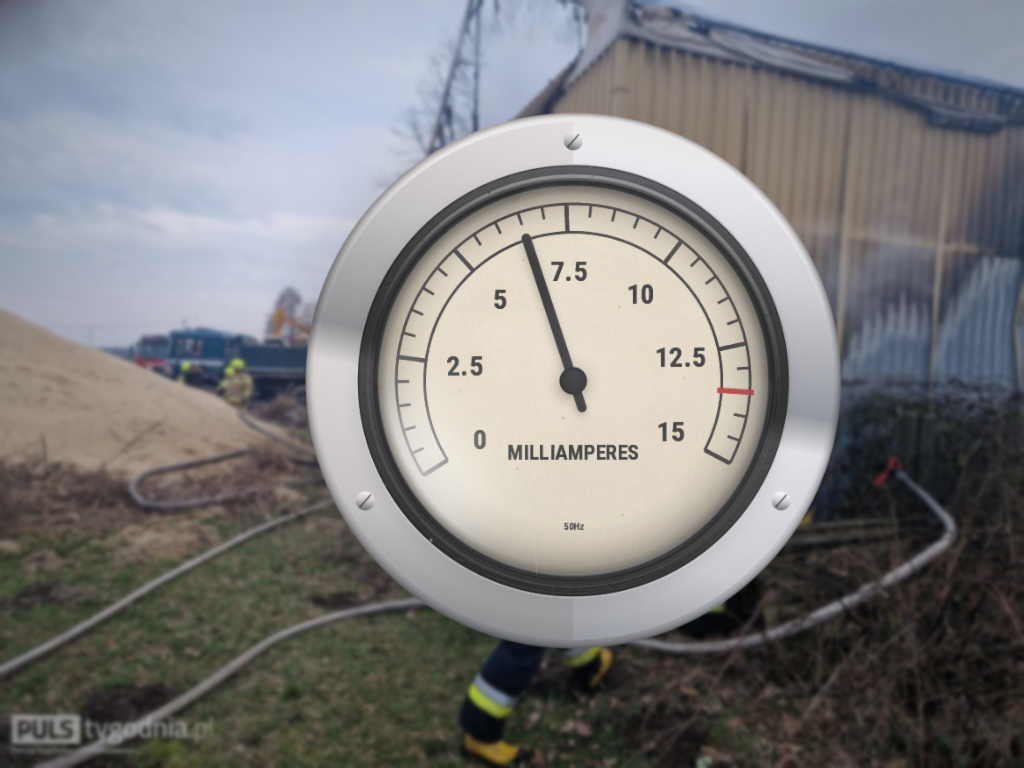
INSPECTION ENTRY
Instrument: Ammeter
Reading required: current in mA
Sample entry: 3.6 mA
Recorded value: 6.5 mA
